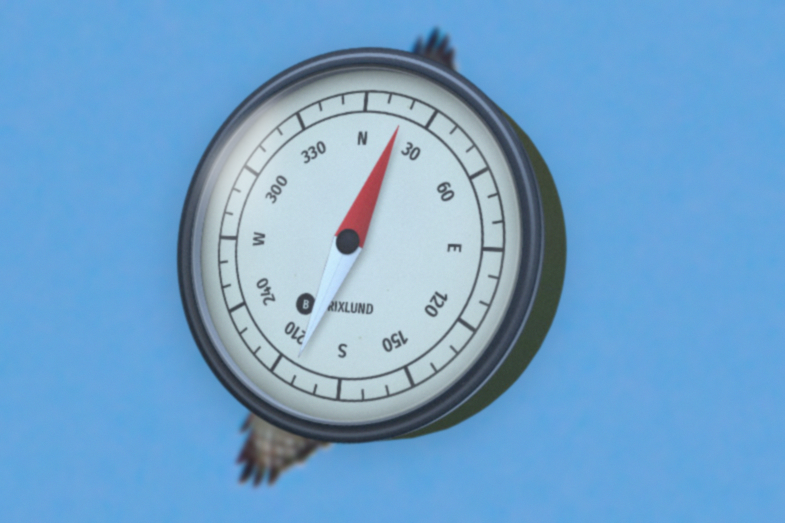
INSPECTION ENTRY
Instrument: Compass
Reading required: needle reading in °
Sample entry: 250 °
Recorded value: 20 °
